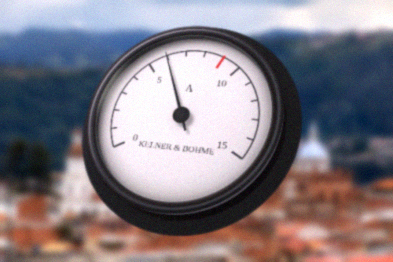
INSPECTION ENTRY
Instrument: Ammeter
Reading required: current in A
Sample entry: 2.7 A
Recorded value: 6 A
